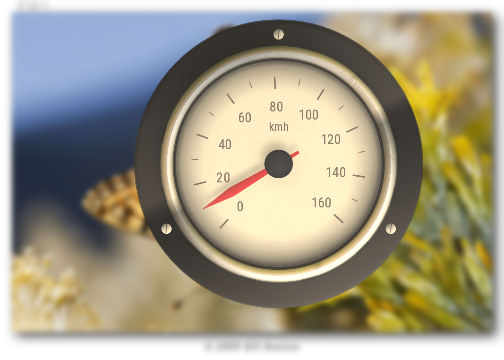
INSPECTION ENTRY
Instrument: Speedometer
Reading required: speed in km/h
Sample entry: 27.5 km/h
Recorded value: 10 km/h
